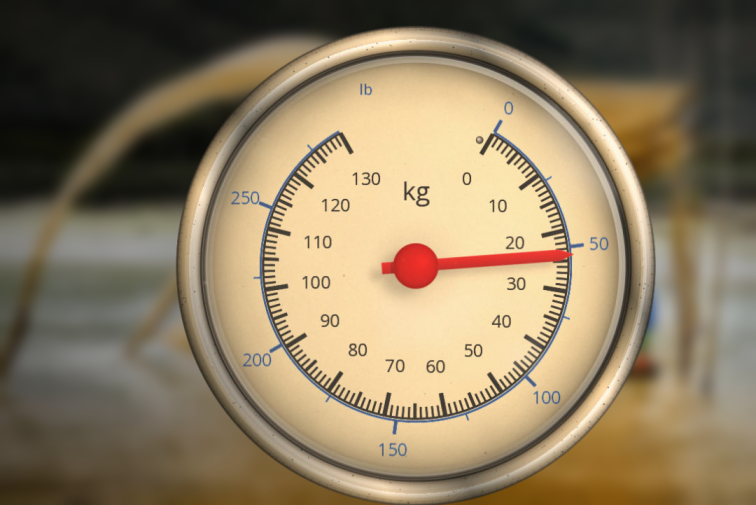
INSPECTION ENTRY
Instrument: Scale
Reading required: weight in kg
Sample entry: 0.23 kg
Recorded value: 24 kg
